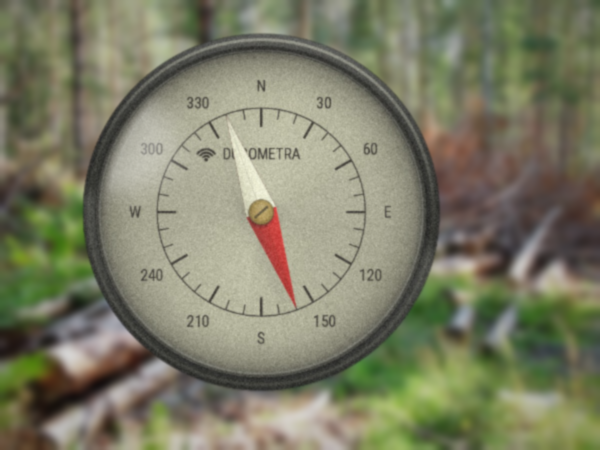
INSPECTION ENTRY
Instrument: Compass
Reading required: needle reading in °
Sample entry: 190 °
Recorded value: 160 °
